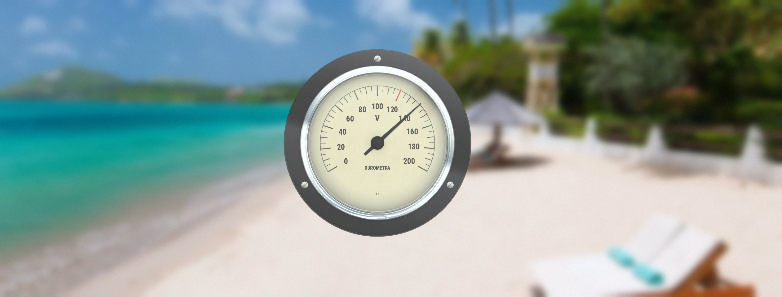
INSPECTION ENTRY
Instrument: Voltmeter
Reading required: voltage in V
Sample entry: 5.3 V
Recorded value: 140 V
